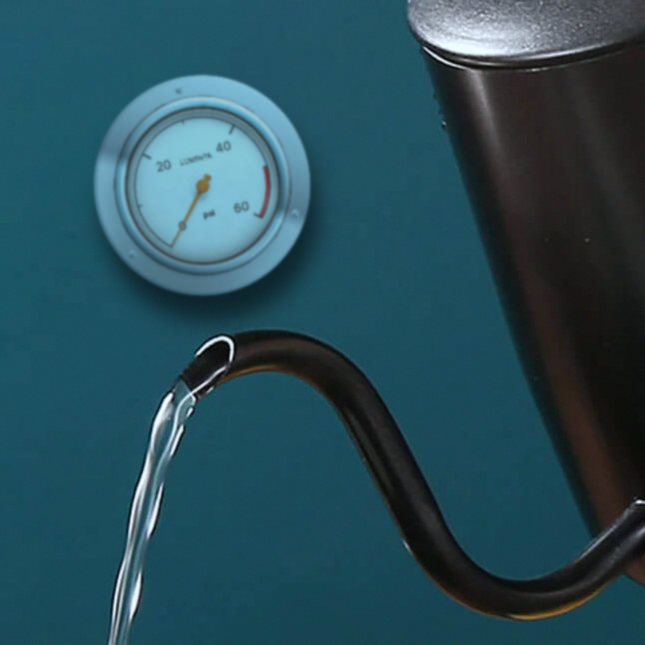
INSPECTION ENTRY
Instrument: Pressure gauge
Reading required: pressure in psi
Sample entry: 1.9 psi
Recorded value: 0 psi
